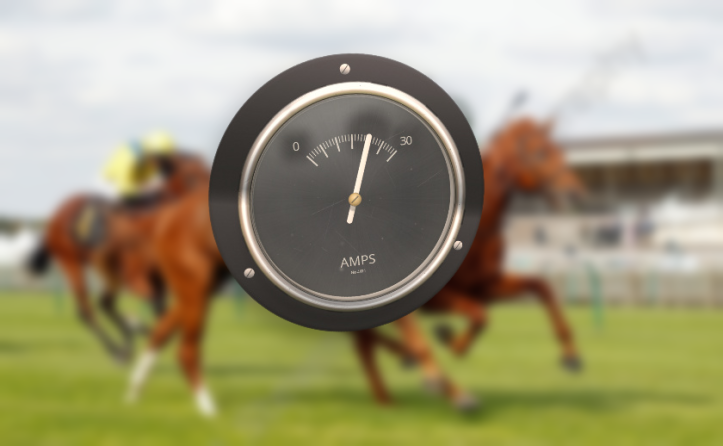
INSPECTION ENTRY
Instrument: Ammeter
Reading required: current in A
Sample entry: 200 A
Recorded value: 20 A
